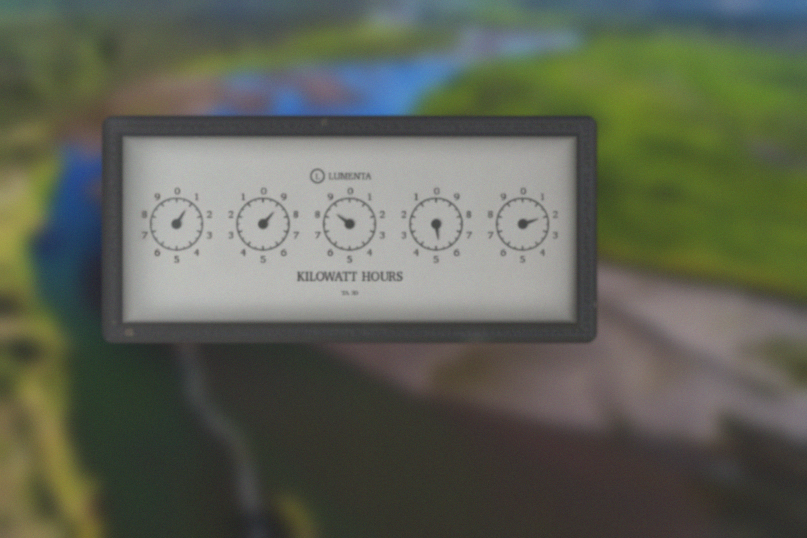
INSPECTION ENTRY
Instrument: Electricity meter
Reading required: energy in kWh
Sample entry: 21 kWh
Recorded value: 8852 kWh
